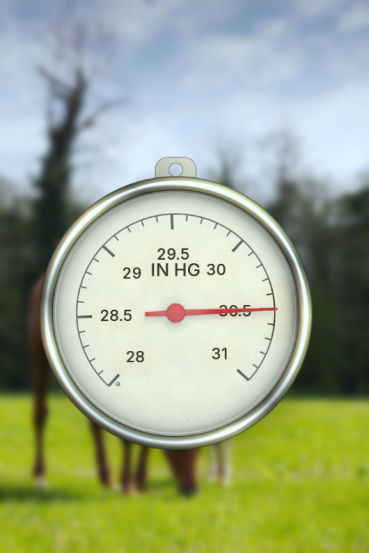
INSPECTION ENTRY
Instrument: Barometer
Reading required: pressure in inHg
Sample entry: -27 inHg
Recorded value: 30.5 inHg
